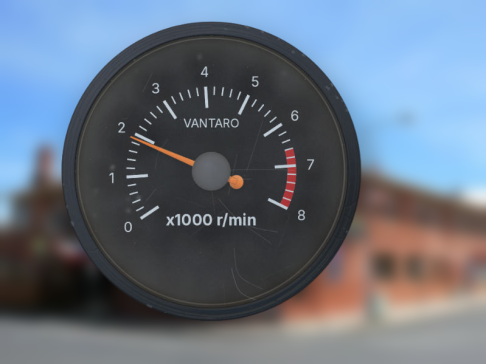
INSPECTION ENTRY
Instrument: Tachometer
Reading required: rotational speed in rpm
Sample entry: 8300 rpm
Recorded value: 1900 rpm
